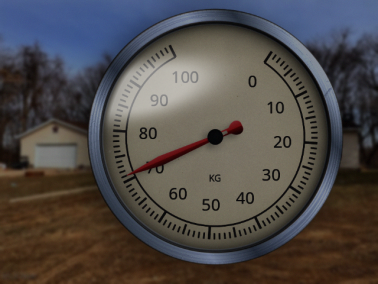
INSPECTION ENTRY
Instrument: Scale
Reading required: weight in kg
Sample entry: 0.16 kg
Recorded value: 71 kg
